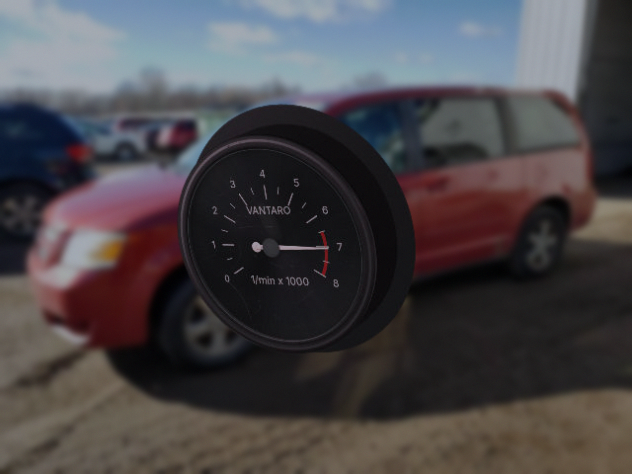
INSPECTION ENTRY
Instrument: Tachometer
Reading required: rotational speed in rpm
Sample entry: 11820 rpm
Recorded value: 7000 rpm
